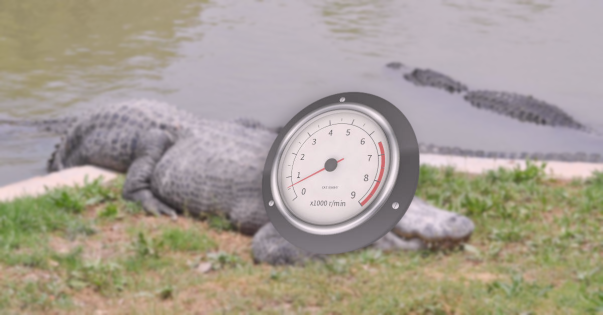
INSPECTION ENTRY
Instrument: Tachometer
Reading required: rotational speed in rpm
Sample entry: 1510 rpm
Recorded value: 500 rpm
